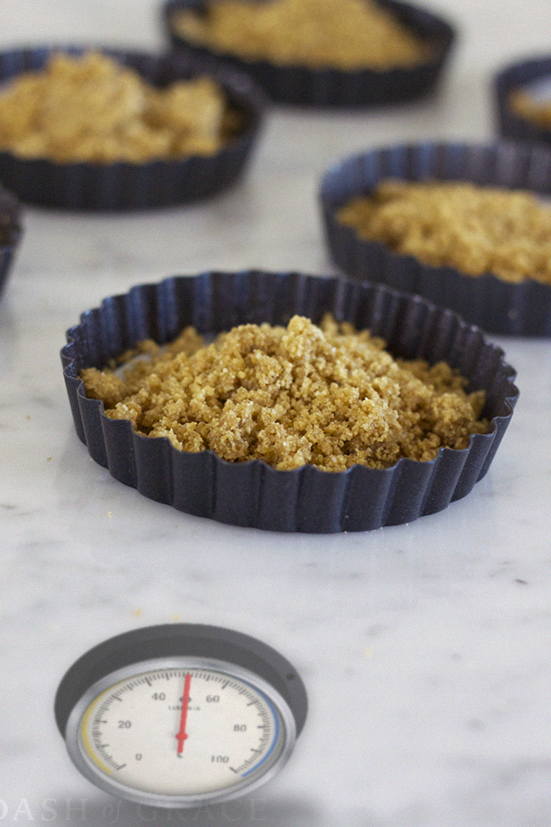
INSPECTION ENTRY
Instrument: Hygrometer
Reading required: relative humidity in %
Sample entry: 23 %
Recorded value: 50 %
